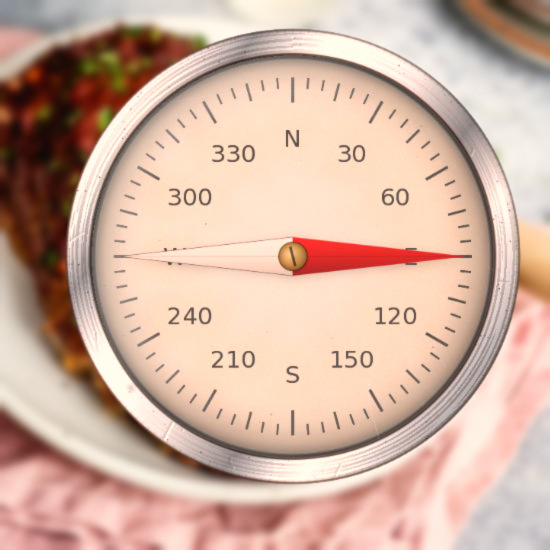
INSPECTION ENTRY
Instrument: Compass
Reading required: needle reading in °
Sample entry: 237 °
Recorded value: 90 °
